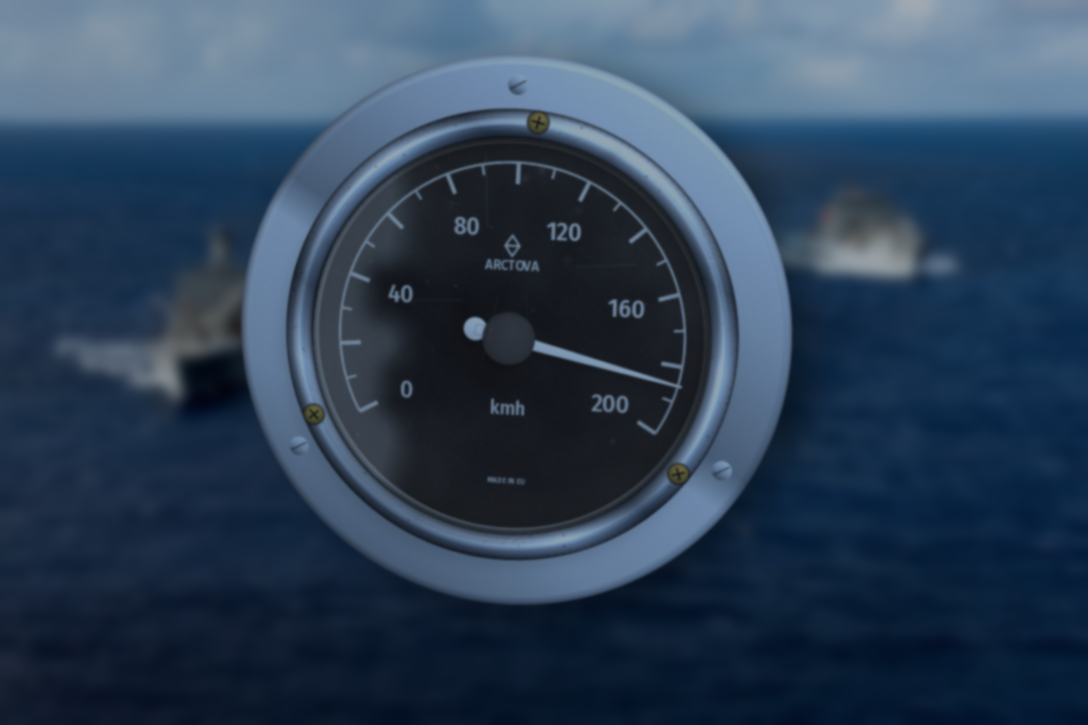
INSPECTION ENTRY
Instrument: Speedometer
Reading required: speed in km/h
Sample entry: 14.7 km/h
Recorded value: 185 km/h
